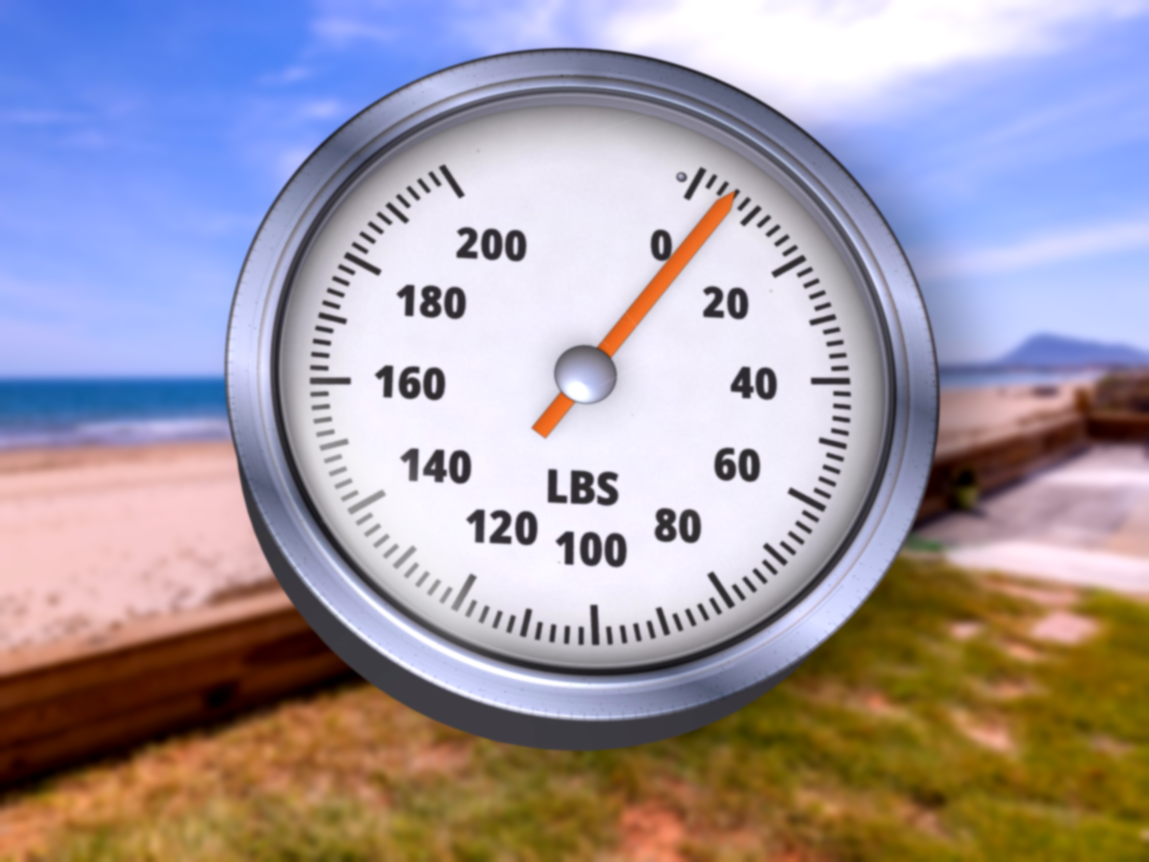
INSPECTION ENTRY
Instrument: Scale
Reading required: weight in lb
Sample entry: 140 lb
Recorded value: 6 lb
